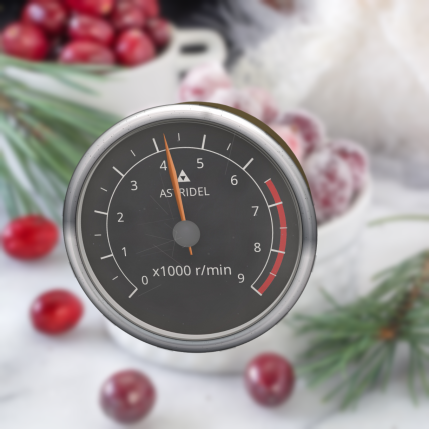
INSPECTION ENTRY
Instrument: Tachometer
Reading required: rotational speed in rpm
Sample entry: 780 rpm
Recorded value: 4250 rpm
